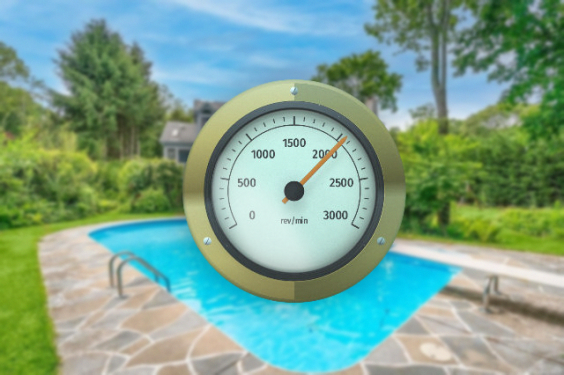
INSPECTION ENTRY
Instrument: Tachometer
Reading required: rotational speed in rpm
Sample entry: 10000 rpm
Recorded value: 2050 rpm
